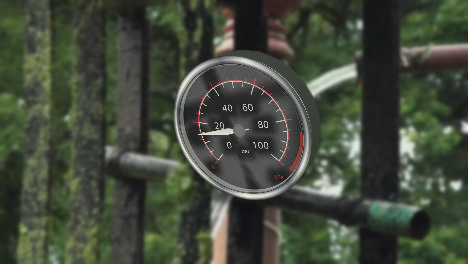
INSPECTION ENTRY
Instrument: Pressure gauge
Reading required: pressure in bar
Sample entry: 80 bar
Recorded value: 15 bar
